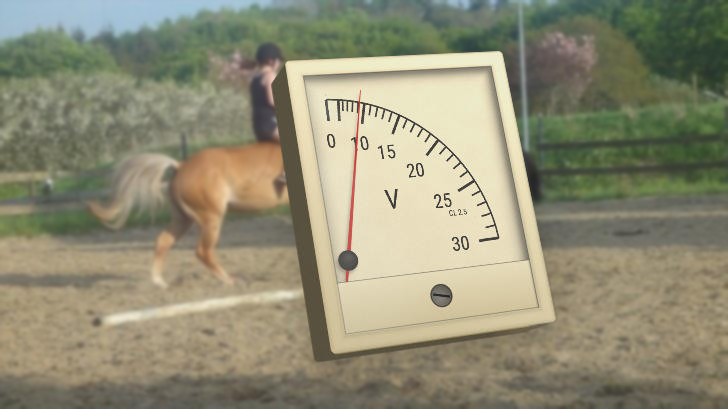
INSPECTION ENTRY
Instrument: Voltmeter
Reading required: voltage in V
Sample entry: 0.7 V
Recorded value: 9 V
